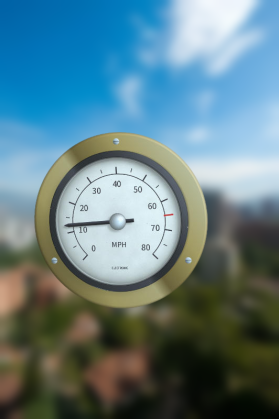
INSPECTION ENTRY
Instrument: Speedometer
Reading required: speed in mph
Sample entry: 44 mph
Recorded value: 12.5 mph
